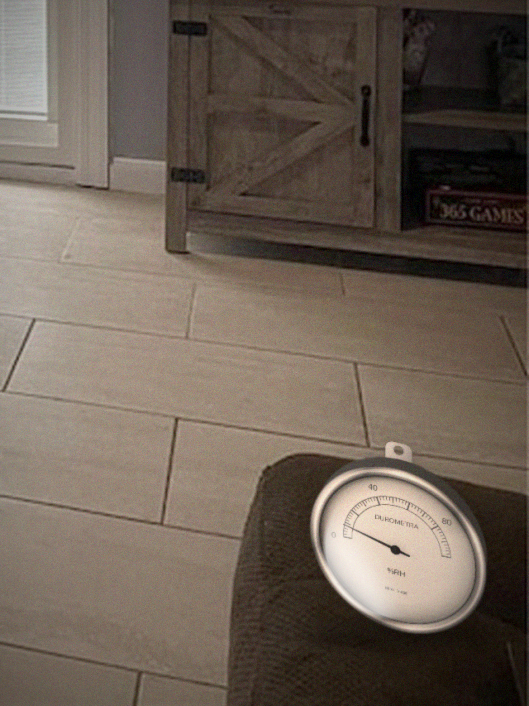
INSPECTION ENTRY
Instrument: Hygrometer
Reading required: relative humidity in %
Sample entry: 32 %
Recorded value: 10 %
